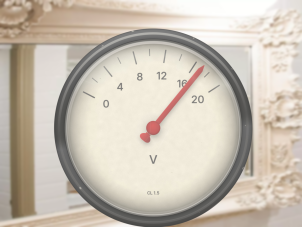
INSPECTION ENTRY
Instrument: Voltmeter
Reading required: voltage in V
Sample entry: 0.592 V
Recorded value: 17 V
